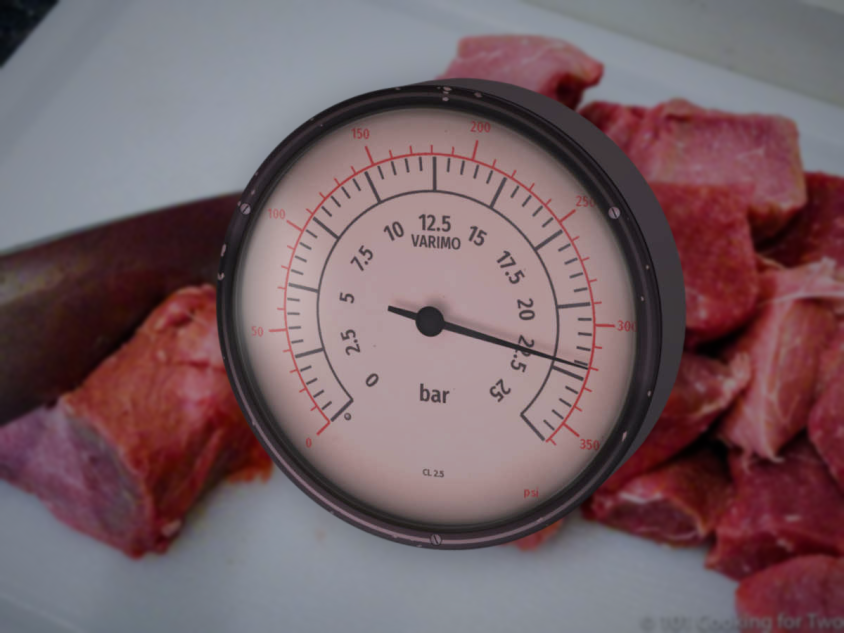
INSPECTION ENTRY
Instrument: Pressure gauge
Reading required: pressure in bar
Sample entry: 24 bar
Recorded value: 22 bar
